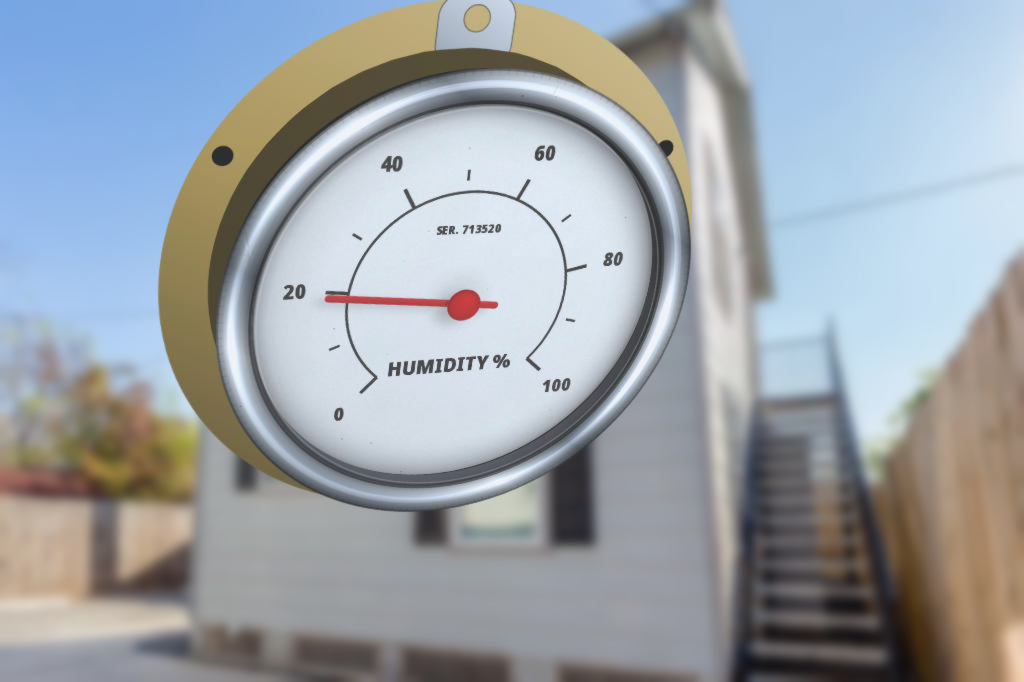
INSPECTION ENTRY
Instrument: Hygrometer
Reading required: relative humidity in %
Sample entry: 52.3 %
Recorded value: 20 %
